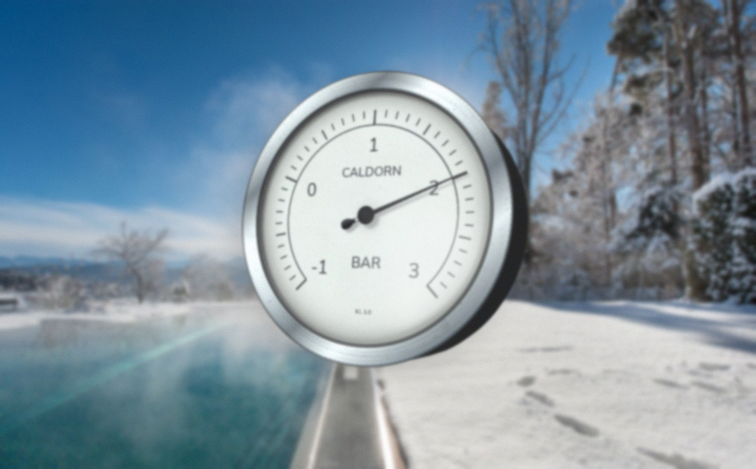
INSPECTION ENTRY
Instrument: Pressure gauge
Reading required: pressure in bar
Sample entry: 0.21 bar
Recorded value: 2 bar
